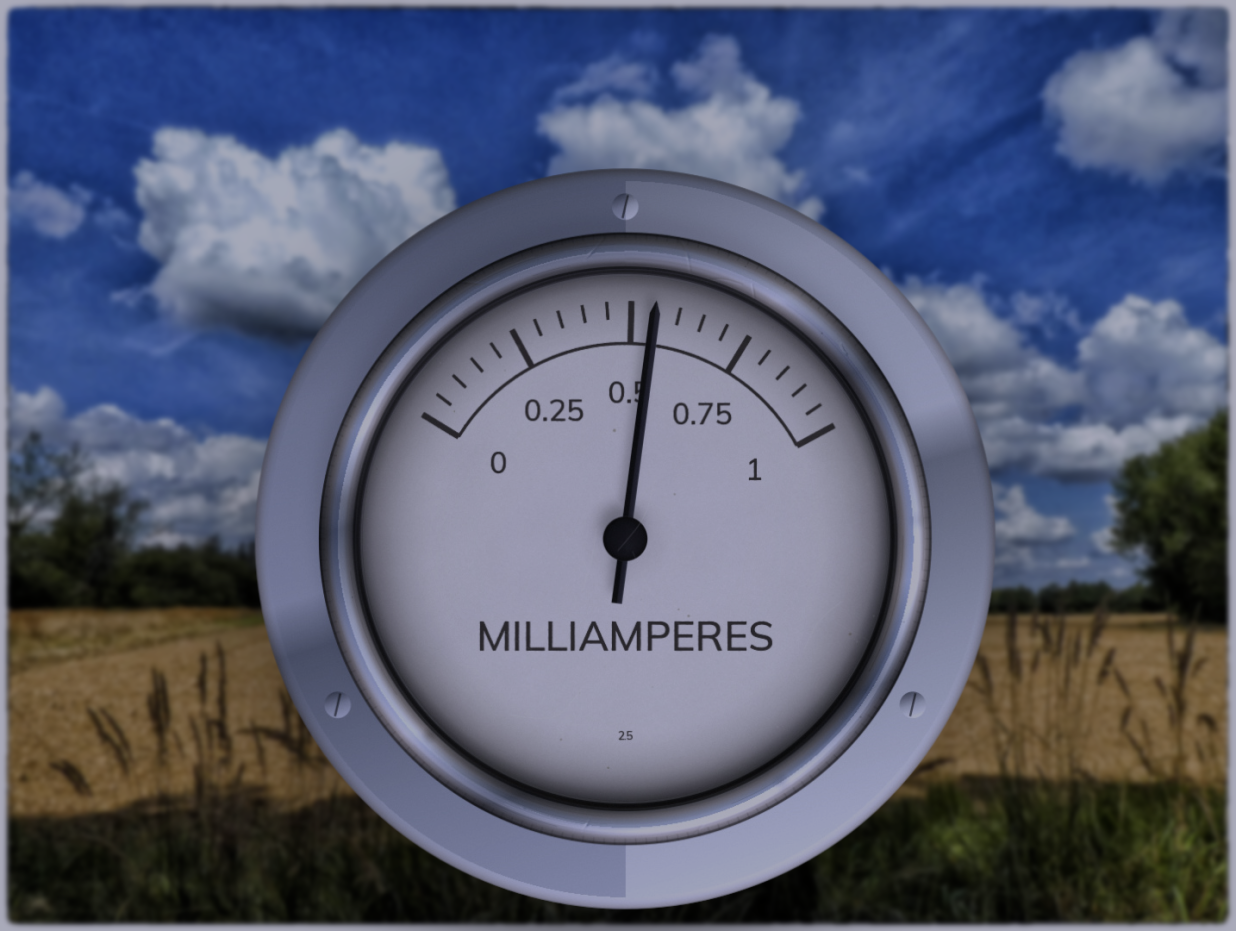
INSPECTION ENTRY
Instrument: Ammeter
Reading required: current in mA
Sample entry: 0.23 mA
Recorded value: 0.55 mA
